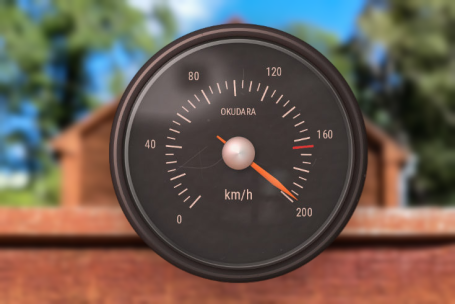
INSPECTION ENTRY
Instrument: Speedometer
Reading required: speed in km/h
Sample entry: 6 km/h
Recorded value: 197.5 km/h
